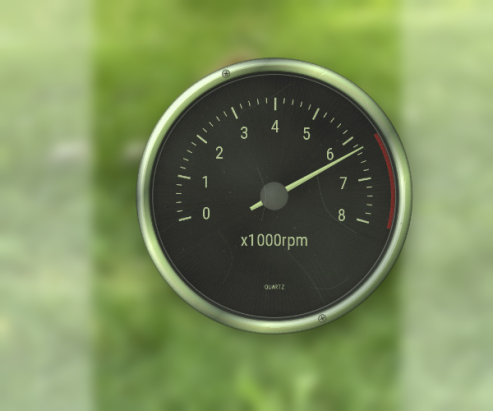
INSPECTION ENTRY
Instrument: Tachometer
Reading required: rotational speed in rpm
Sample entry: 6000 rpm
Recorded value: 6300 rpm
